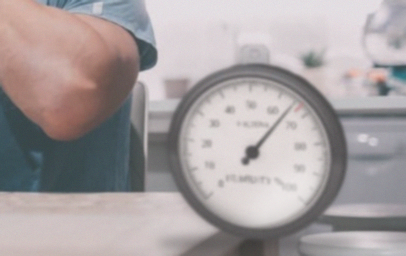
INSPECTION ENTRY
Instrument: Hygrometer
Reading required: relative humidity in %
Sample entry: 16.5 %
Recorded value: 65 %
